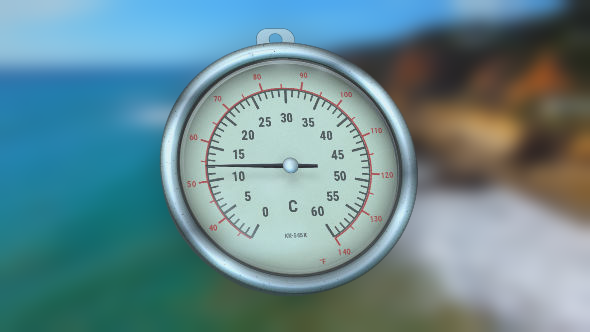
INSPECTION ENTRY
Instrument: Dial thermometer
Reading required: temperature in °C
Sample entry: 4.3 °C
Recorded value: 12 °C
